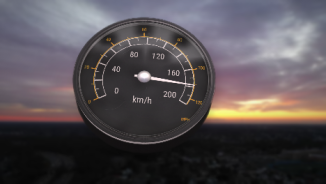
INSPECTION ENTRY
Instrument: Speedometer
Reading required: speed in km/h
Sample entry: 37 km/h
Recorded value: 180 km/h
